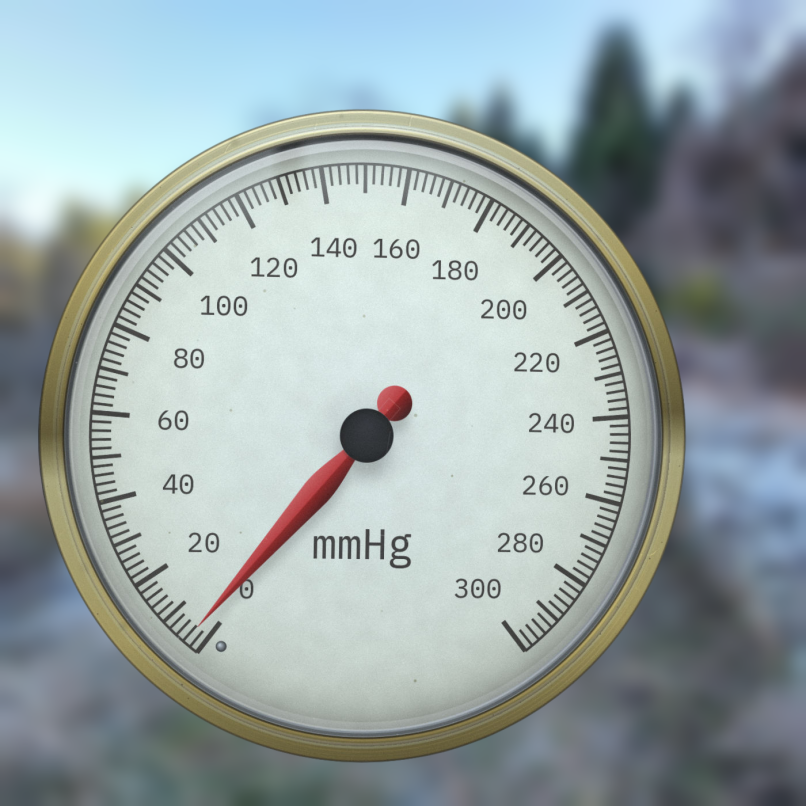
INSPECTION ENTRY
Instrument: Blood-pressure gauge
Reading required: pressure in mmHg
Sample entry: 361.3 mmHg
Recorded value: 4 mmHg
